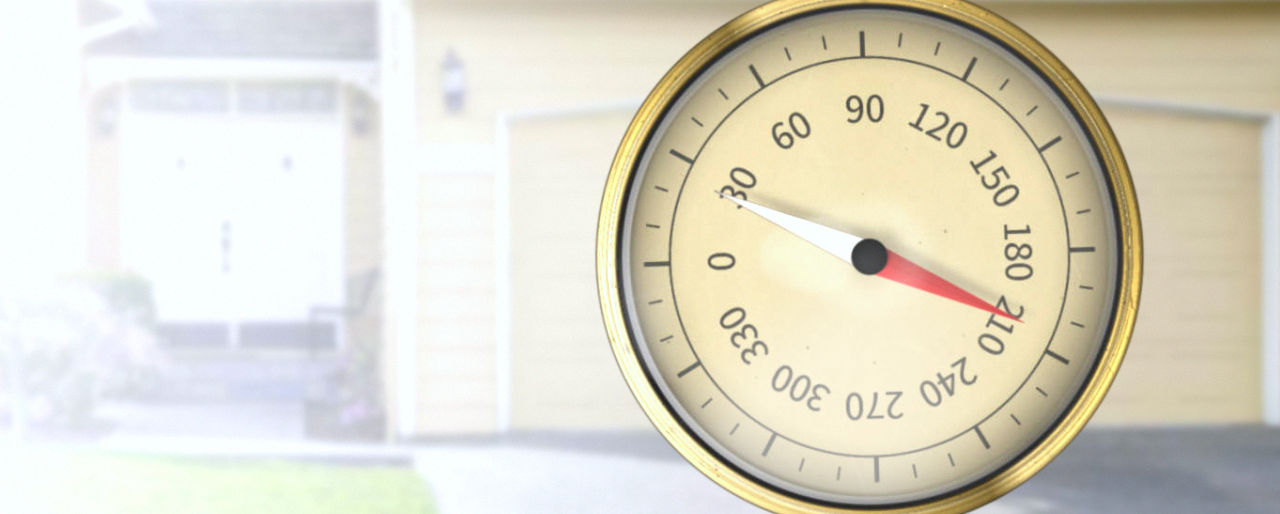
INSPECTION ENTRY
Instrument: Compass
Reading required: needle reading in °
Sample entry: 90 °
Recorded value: 205 °
